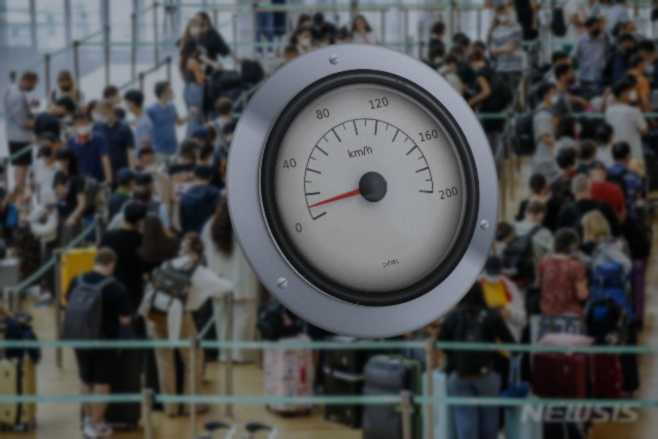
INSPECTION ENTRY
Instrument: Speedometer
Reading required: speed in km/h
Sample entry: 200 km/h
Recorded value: 10 km/h
